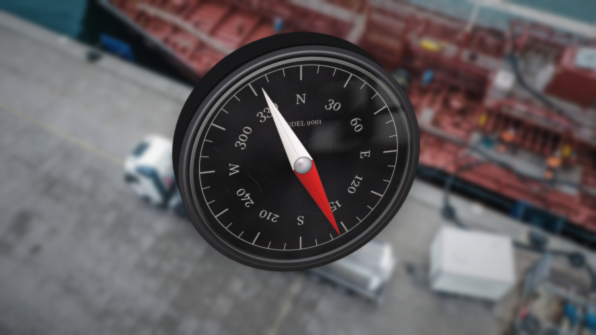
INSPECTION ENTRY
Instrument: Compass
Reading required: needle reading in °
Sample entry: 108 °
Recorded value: 155 °
